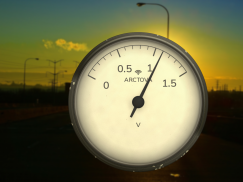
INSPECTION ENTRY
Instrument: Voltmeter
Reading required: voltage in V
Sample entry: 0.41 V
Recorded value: 1.1 V
